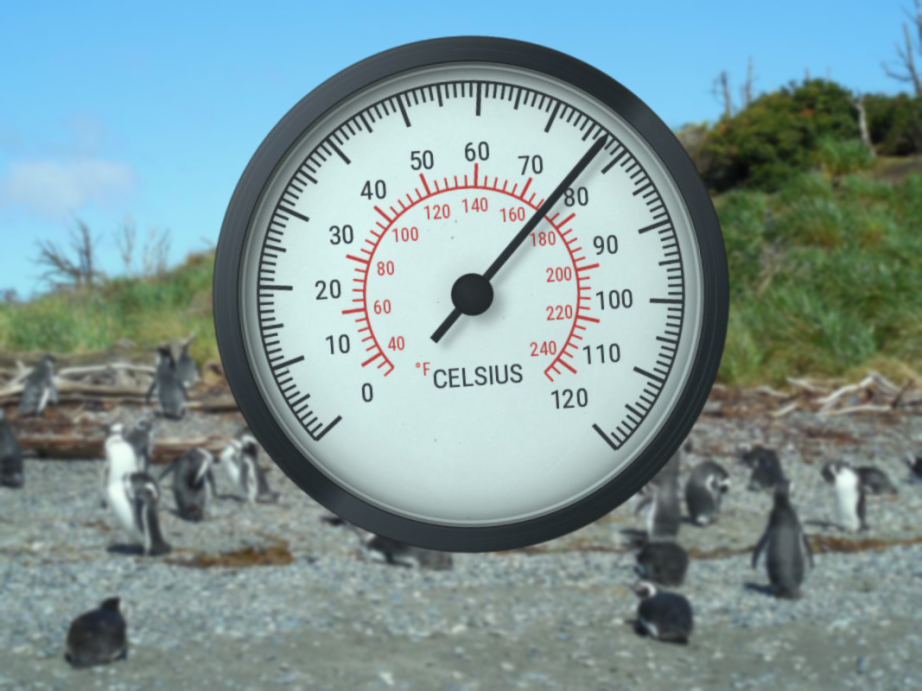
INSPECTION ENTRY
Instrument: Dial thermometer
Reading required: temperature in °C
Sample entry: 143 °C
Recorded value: 77 °C
